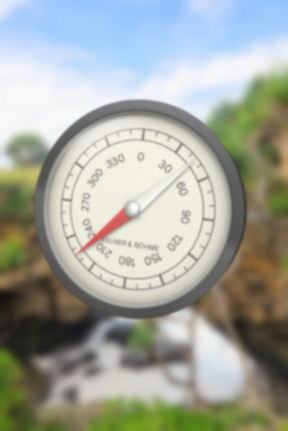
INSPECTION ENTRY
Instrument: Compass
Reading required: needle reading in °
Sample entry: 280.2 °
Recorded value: 225 °
